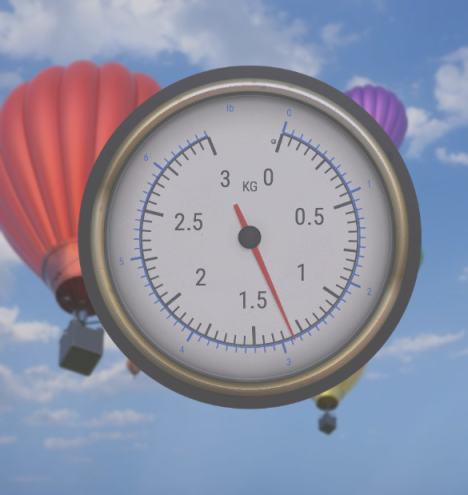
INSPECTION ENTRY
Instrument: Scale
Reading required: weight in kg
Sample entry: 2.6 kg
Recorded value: 1.3 kg
